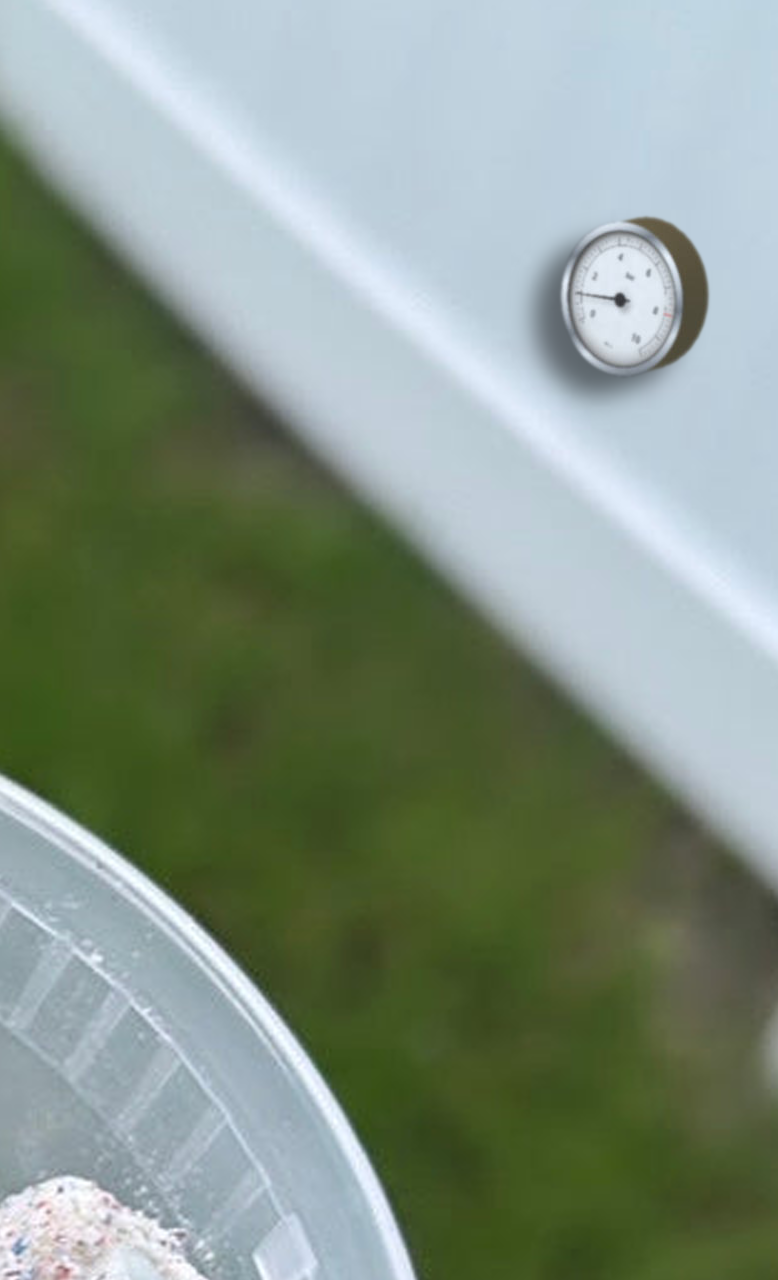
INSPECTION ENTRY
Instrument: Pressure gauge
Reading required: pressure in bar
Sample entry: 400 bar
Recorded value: 1 bar
